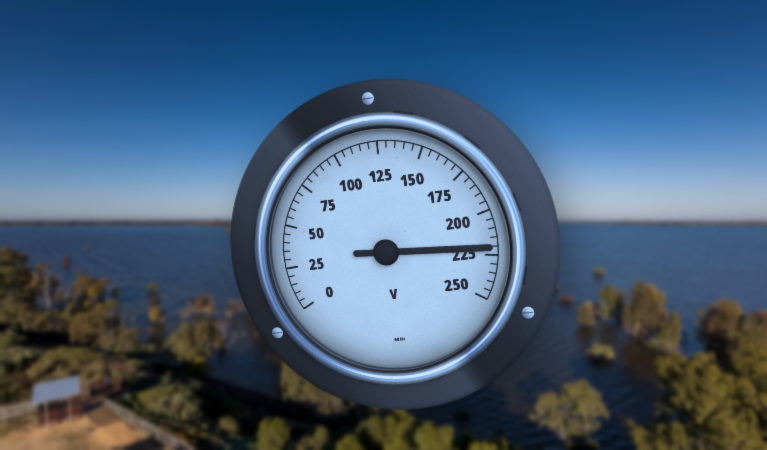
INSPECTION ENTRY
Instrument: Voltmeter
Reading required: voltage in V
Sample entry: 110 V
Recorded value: 220 V
